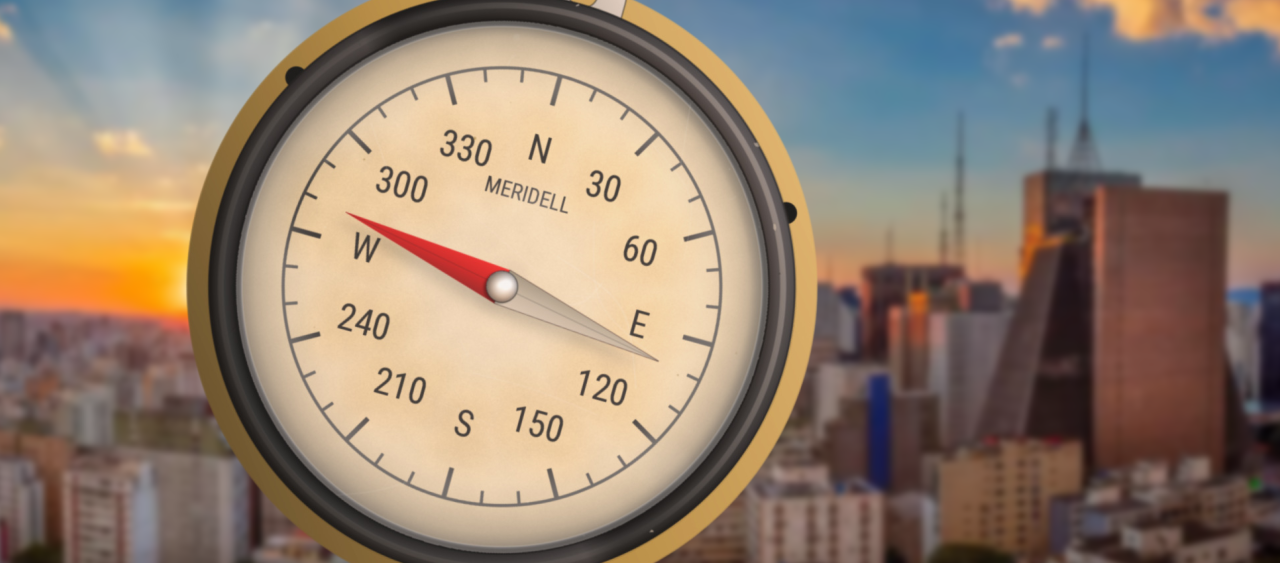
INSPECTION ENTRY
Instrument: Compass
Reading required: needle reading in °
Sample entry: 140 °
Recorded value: 280 °
